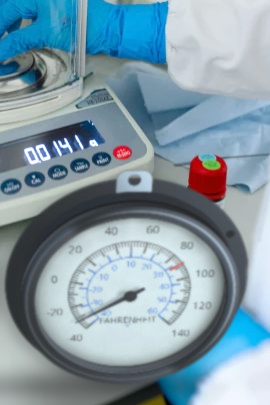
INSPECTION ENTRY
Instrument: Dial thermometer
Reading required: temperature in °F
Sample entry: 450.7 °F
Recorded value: -30 °F
